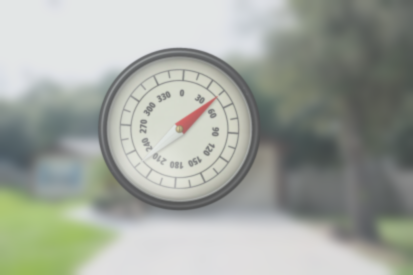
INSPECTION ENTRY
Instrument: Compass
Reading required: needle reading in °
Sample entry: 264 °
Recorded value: 45 °
